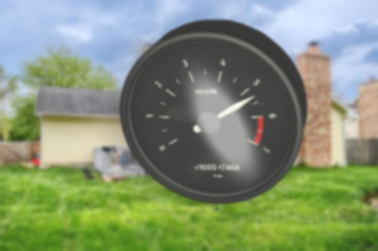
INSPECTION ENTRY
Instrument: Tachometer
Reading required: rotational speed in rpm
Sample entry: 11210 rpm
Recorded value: 5250 rpm
